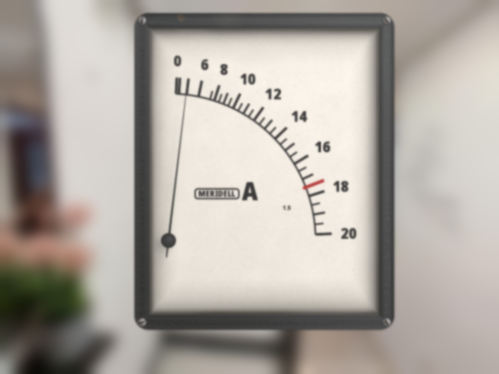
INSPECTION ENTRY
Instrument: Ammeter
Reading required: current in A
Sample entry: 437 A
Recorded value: 4 A
